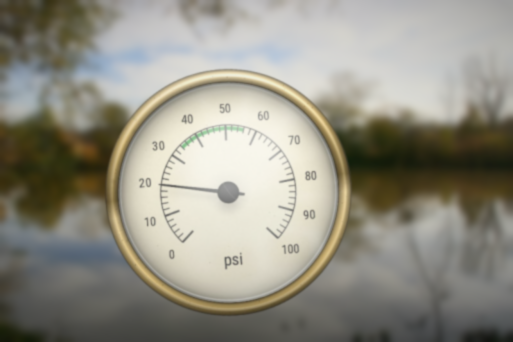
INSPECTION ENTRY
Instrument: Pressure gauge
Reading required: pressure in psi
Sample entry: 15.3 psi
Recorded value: 20 psi
